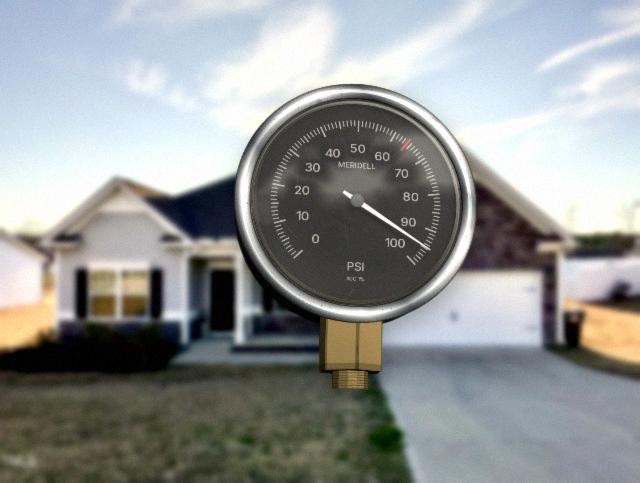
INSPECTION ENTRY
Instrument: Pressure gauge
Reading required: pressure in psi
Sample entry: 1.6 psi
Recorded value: 95 psi
